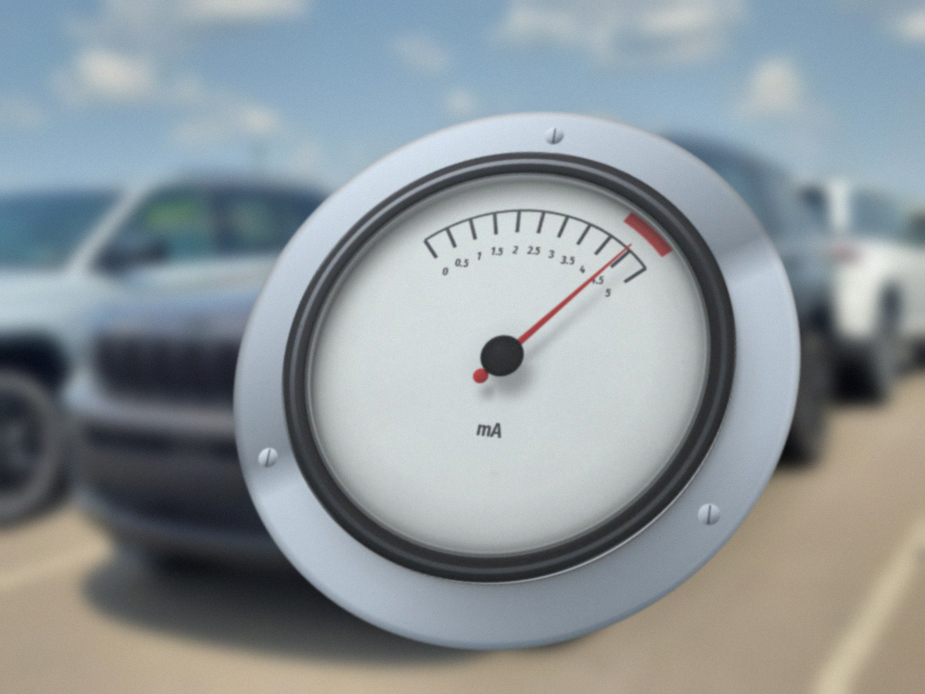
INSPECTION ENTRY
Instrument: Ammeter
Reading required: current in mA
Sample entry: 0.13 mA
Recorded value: 4.5 mA
